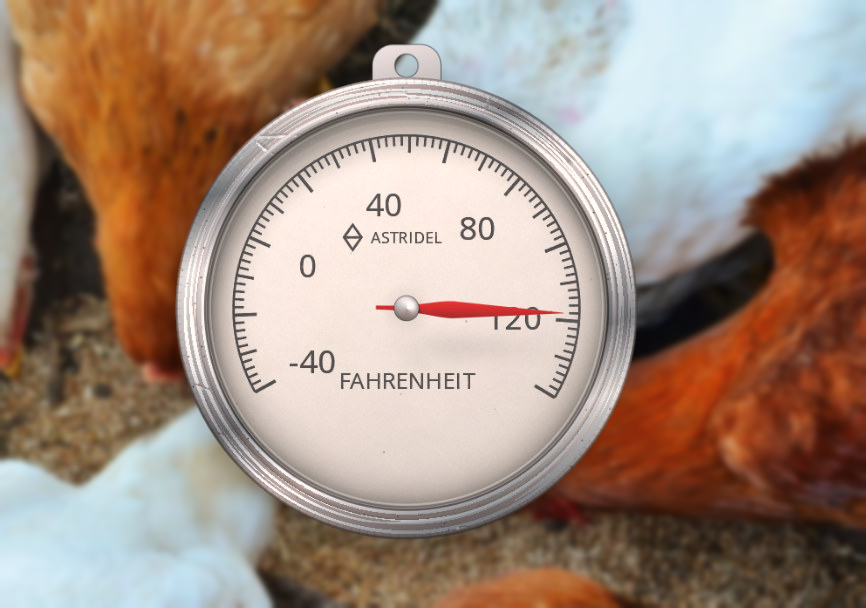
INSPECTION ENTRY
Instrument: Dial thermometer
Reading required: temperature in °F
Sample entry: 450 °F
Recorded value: 118 °F
